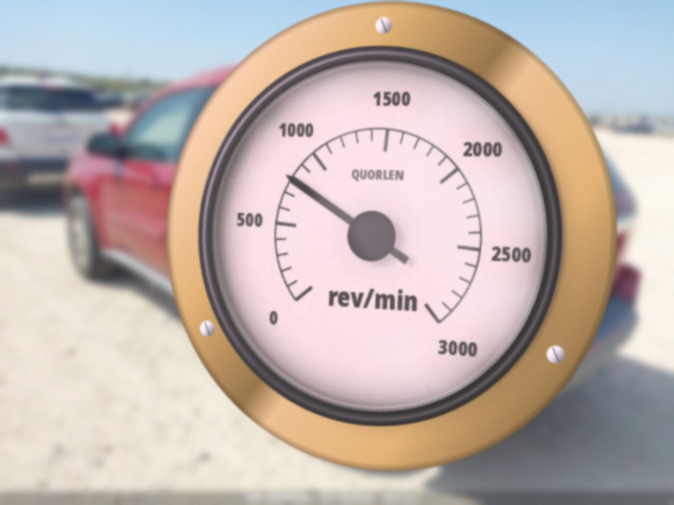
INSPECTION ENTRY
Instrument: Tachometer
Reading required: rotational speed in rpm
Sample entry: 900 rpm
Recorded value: 800 rpm
